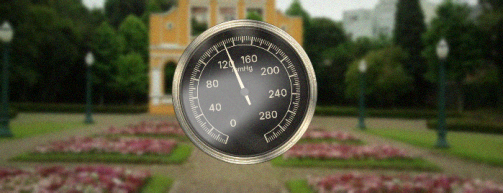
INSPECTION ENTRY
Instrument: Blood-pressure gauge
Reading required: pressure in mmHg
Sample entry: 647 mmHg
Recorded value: 130 mmHg
